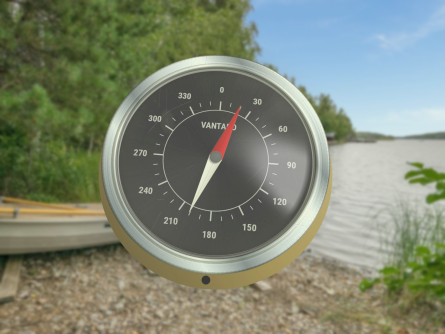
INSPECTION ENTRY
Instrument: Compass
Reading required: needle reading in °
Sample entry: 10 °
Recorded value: 20 °
